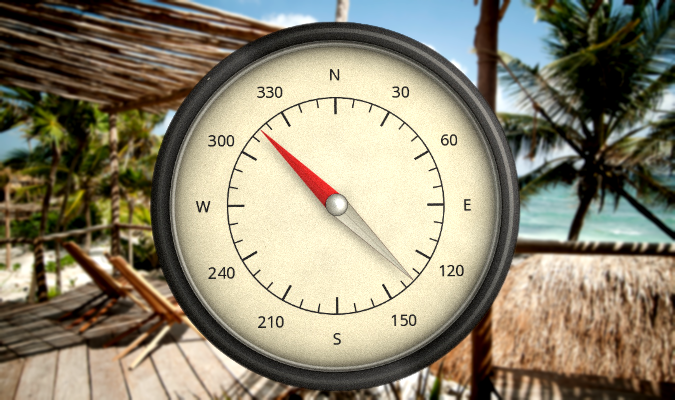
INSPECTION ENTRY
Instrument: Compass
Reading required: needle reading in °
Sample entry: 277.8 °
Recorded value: 315 °
